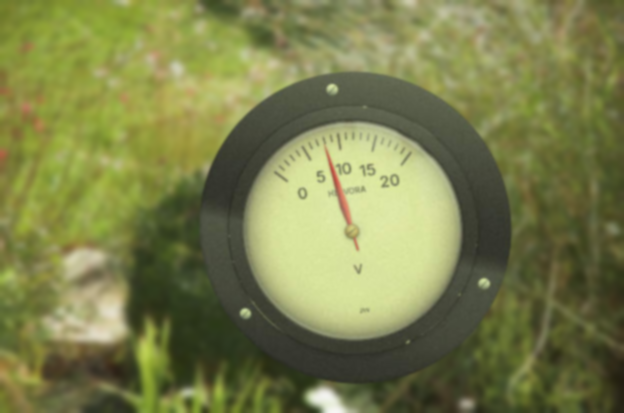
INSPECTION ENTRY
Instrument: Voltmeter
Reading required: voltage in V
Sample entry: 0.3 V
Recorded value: 8 V
